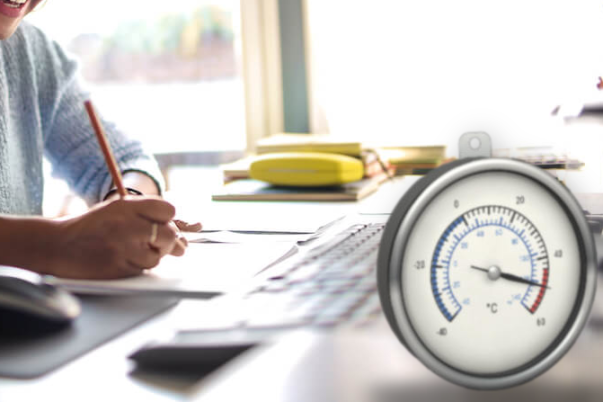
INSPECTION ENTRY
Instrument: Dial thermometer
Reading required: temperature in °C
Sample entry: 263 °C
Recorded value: 50 °C
